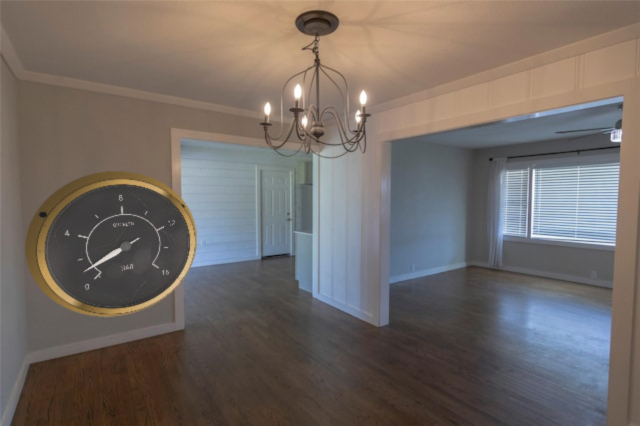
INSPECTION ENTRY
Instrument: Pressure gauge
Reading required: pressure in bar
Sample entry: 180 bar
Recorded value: 1 bar
